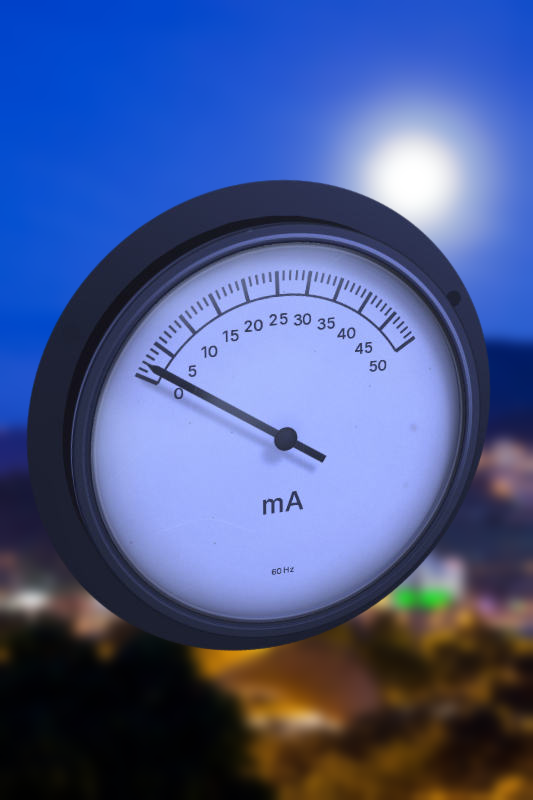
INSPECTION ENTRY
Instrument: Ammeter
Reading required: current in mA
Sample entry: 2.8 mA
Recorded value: 2 mA
